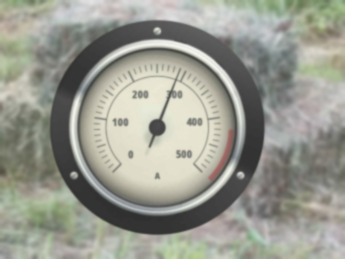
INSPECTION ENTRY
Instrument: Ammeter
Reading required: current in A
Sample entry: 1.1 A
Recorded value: 290 A
